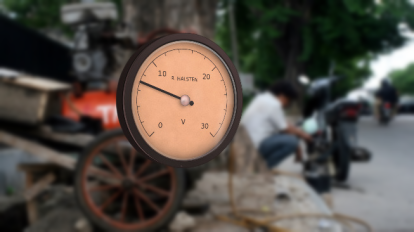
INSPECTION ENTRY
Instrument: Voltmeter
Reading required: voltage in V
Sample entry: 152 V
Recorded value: 7 V
